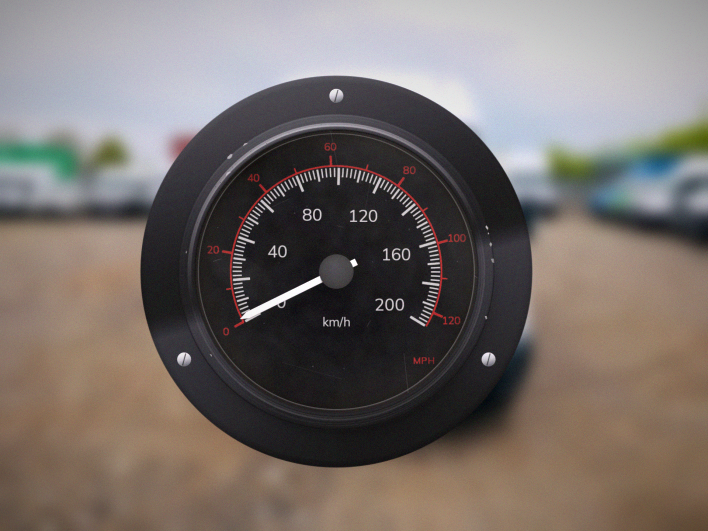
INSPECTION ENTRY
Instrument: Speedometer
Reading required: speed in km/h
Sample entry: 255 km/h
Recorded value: 2 km/h
